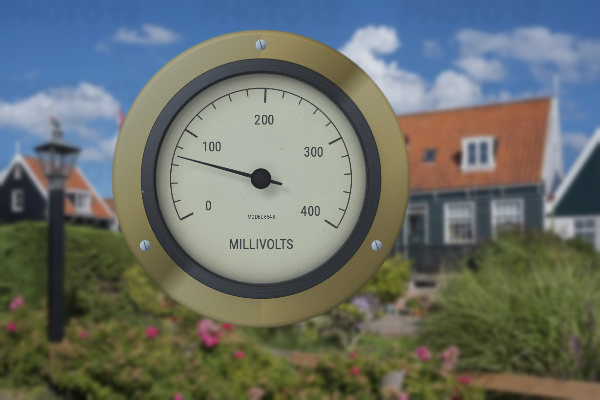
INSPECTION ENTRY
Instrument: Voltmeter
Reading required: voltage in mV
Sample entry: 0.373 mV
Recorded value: 70 mV
